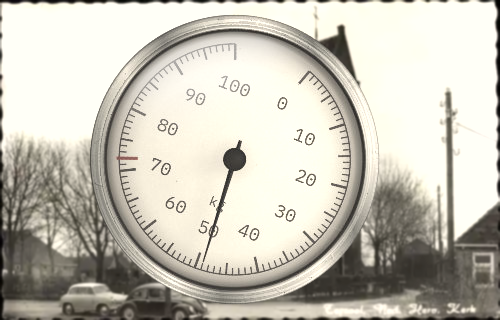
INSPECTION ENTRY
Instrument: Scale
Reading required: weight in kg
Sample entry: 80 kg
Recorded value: 49 kg
